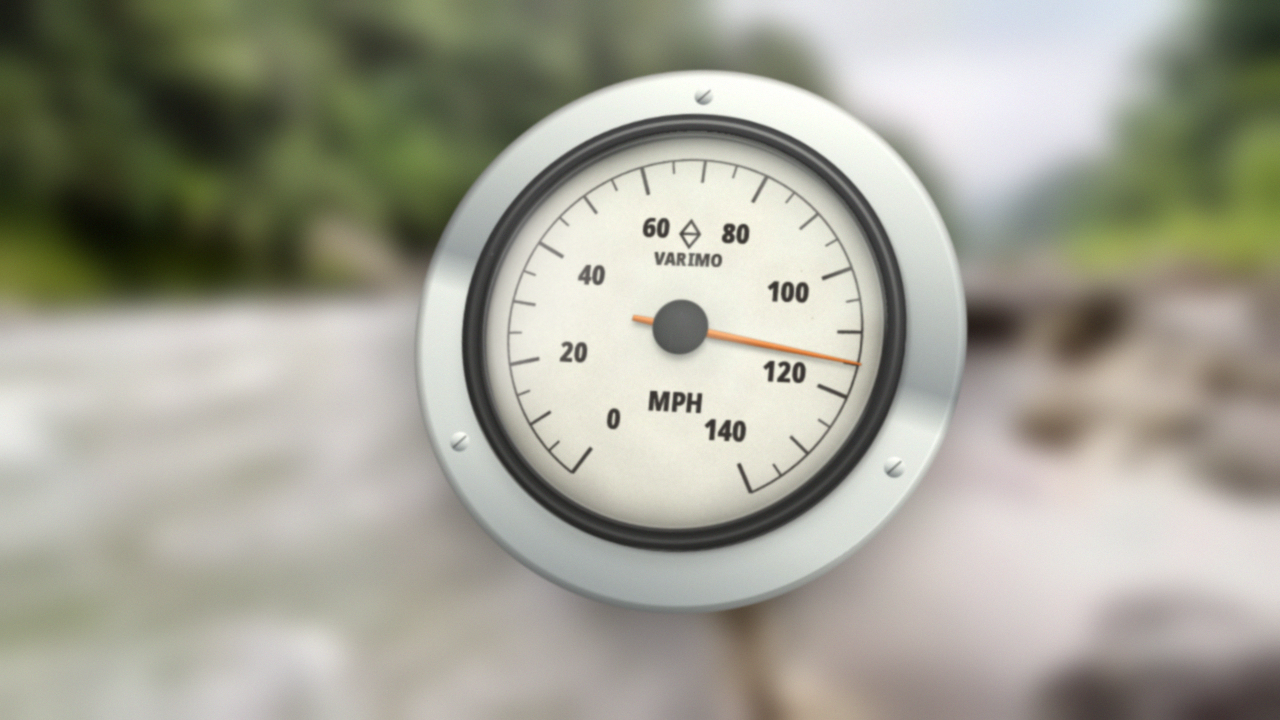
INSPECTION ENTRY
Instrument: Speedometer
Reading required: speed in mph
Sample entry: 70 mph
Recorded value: 115 mph
